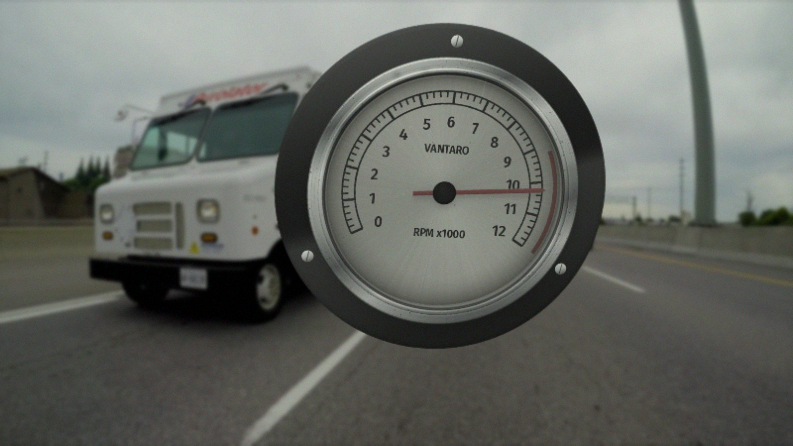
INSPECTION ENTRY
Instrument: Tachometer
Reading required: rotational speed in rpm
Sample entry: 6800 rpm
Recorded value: 10200 rpm
